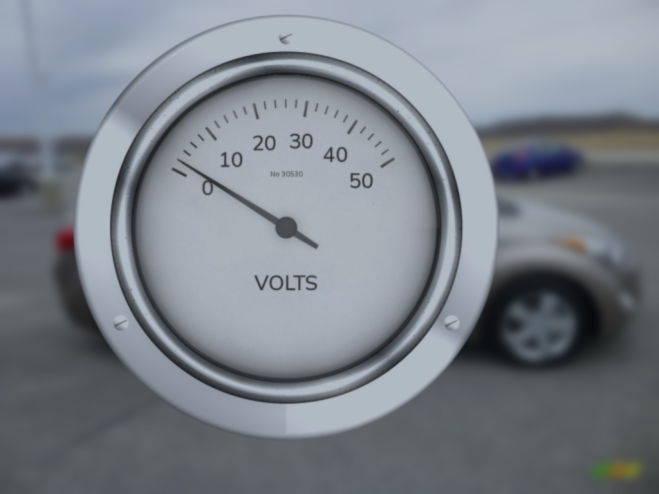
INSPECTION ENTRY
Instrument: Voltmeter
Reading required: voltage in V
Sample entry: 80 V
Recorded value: 2 V
